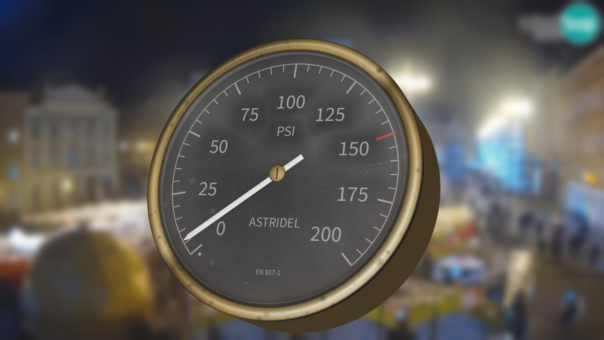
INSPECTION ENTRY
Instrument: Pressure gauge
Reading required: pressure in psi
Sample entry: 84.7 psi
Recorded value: 5 psi
